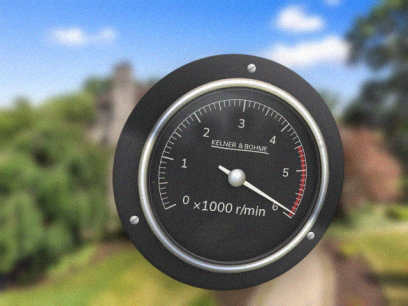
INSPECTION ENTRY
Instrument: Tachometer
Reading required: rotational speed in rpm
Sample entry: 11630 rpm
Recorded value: 5900 rpm
